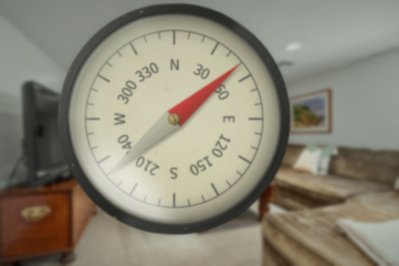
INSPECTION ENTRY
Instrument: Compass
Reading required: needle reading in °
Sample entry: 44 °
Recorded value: 50 °
